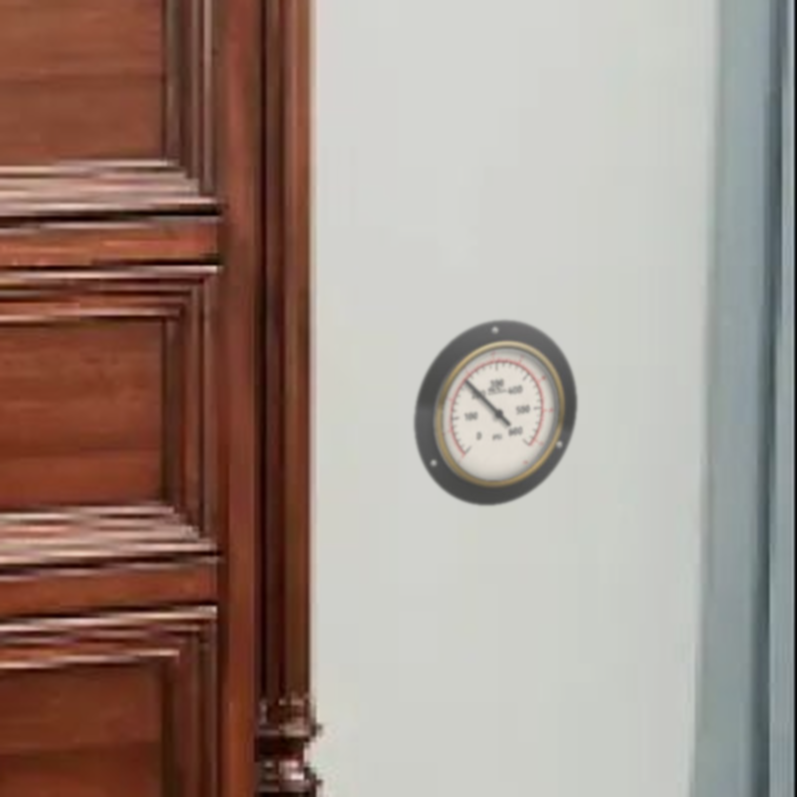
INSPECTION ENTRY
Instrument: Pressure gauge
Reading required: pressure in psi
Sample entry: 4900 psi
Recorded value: 200 psi
